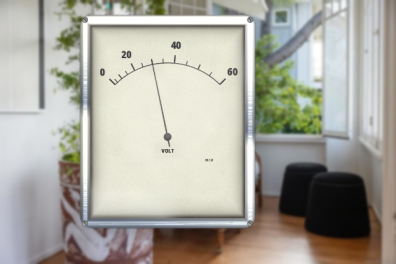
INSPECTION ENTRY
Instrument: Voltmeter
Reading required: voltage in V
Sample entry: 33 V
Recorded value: 30 V
